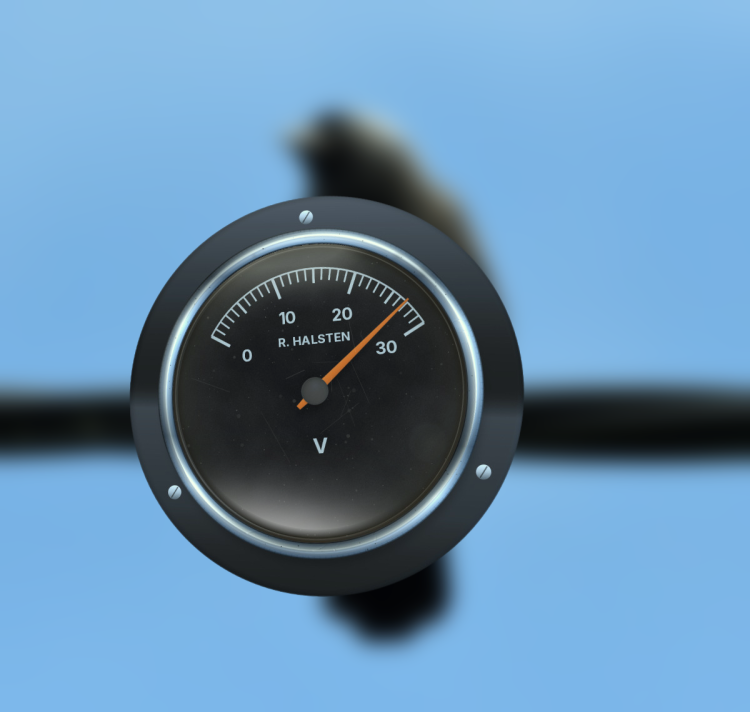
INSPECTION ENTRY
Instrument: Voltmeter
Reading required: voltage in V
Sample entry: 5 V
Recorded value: 27 V
